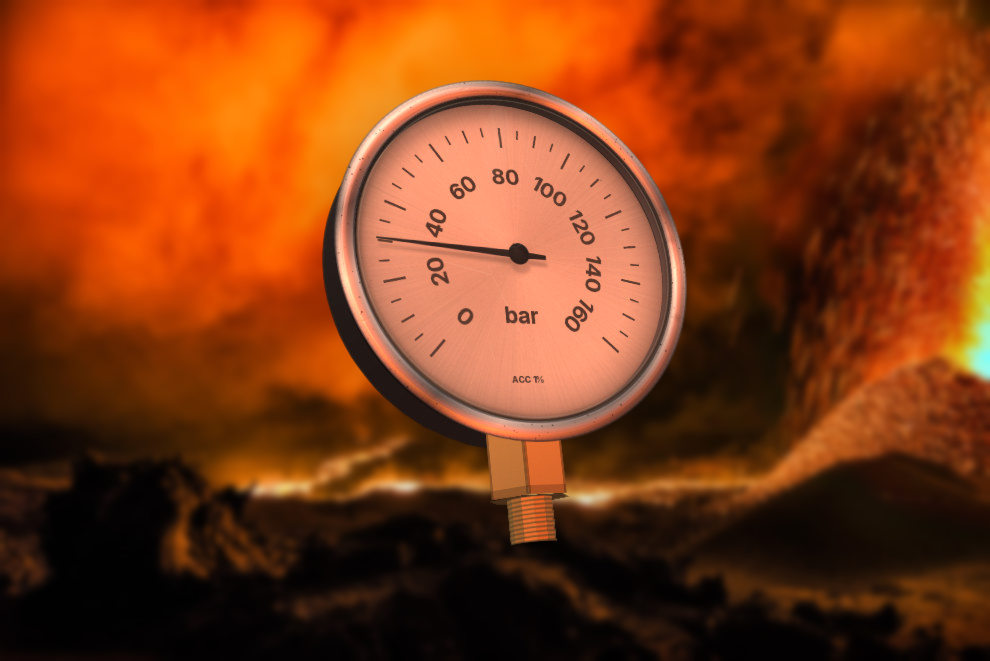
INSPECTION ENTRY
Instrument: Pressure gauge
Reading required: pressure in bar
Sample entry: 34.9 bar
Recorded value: 30 bar
